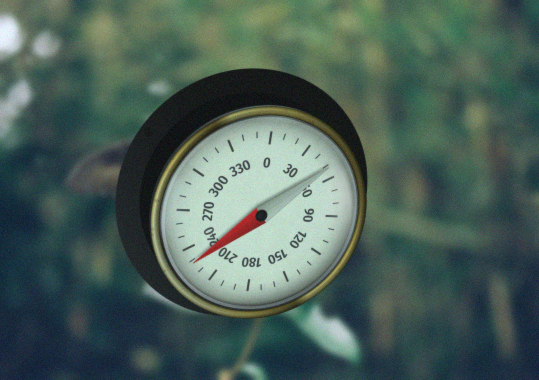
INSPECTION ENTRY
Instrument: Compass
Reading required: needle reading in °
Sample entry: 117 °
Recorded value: 230 °
